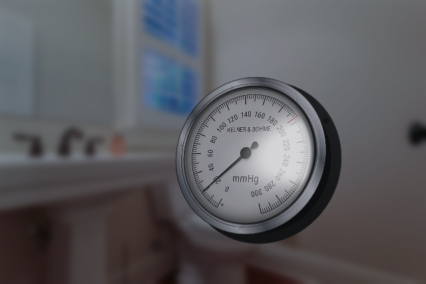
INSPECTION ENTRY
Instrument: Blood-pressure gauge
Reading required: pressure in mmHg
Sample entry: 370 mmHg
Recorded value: 20 mmHg
